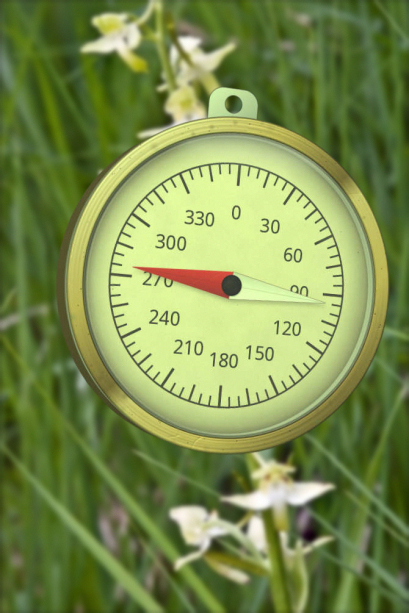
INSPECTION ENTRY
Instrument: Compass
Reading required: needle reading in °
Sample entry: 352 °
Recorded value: 275 °
